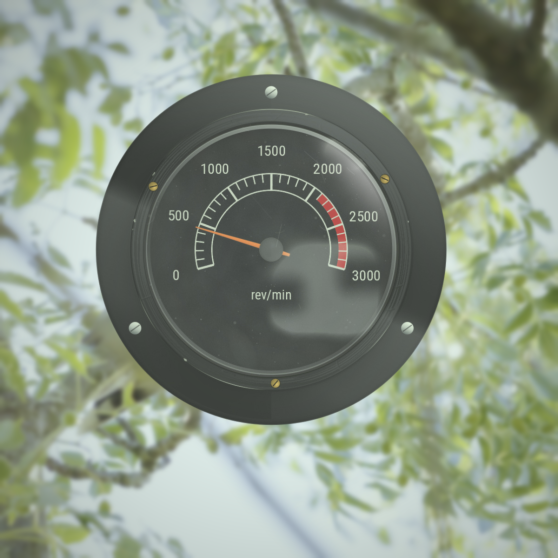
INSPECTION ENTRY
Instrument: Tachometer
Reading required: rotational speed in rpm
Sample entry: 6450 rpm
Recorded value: 450 rpm
